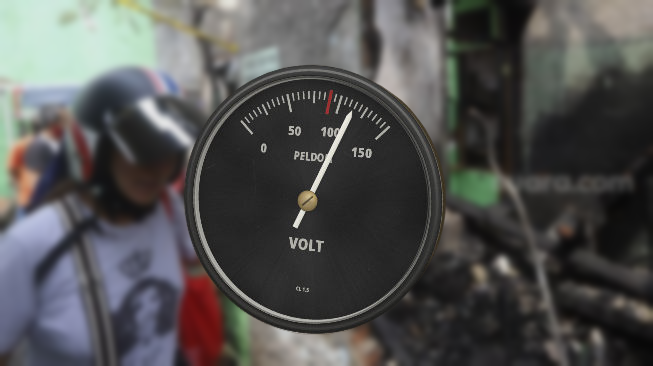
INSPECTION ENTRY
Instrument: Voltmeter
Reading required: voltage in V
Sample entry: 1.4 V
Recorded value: 115 V
